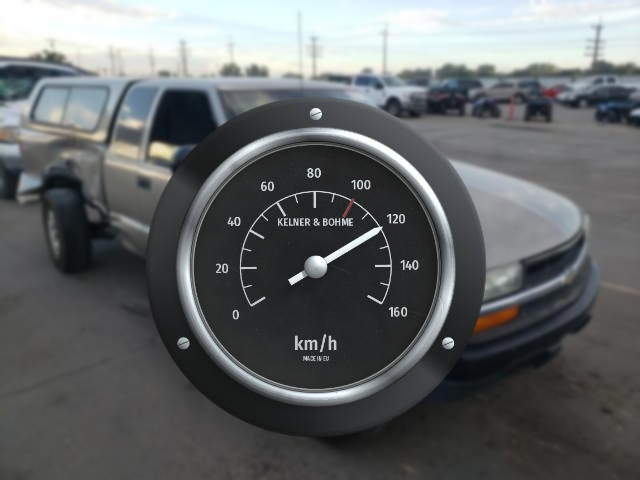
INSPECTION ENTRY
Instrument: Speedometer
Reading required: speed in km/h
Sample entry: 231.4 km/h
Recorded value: 120 km/h
